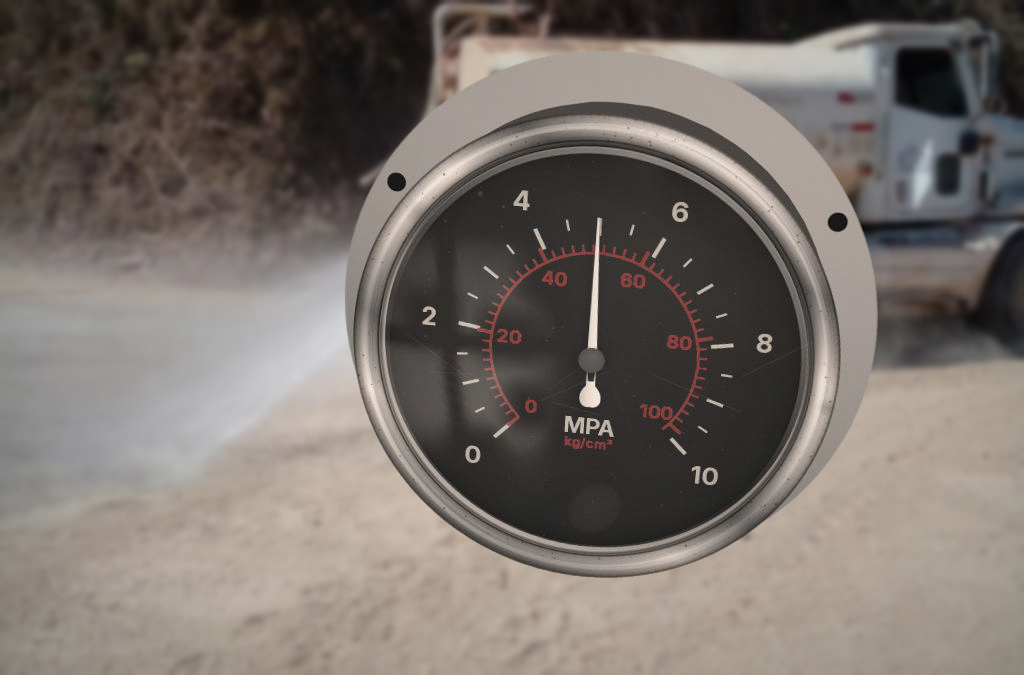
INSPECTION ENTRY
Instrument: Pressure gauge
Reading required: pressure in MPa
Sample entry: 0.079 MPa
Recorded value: 5 MPa
